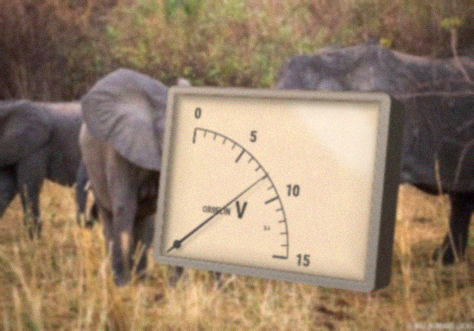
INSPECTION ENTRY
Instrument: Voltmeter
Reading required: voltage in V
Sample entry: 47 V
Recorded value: 8 V
